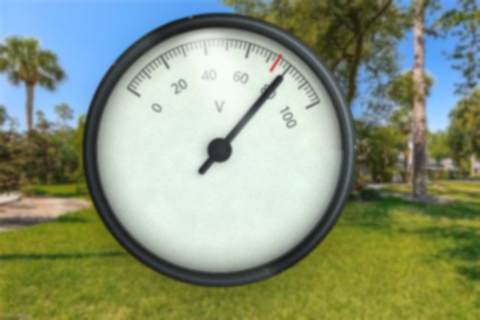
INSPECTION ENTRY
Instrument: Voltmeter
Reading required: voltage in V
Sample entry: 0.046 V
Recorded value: 80 V
